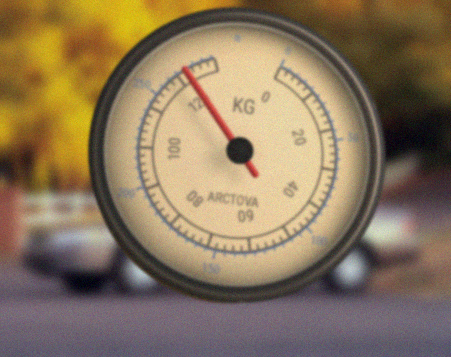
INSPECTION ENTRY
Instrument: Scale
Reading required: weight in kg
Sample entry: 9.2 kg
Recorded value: 122 kg
